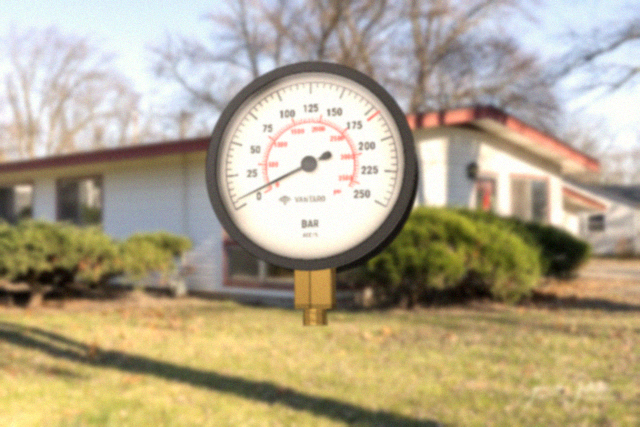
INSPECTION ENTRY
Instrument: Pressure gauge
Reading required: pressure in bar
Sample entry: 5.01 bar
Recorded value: 5 bar
